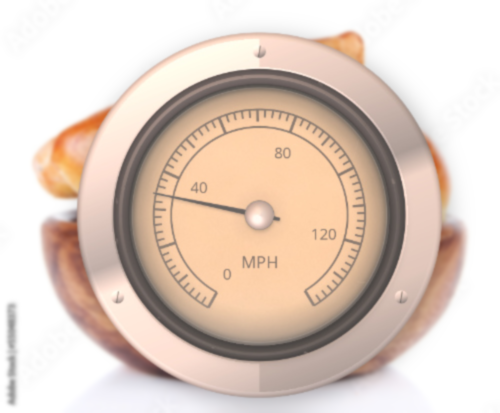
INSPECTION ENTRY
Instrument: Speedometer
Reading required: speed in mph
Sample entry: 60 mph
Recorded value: 34 mph
